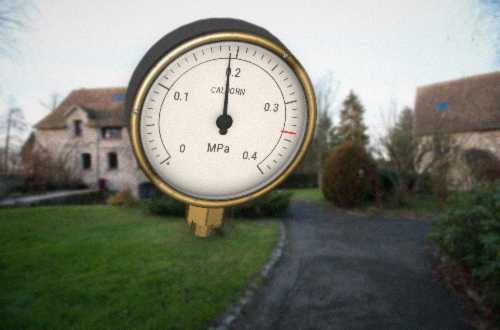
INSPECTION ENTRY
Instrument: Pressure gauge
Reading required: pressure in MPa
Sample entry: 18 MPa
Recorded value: 0.19 MPa
